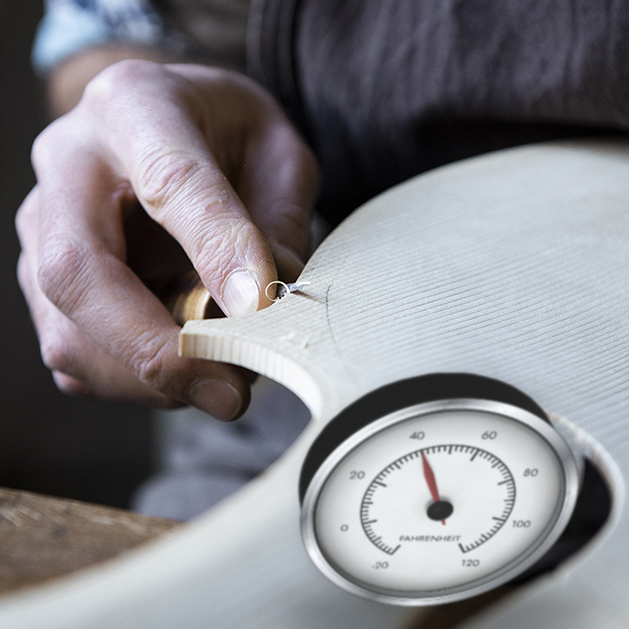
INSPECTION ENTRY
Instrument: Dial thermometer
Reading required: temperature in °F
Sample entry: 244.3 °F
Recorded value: 40 °F
